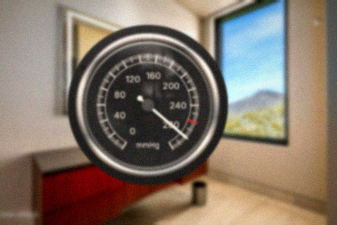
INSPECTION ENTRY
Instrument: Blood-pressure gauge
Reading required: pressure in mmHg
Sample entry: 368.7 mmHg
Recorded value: 280 mmHg
